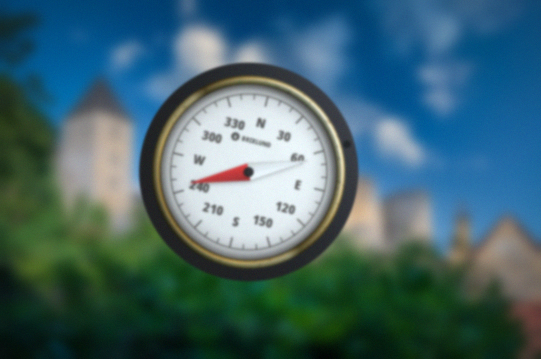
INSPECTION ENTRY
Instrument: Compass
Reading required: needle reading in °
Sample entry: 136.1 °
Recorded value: 245 °
